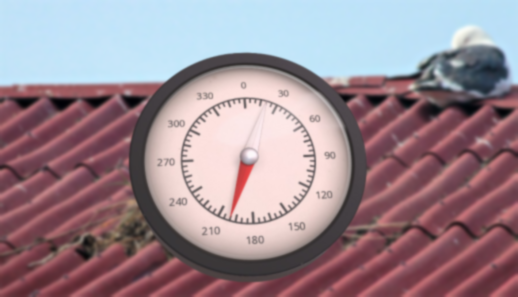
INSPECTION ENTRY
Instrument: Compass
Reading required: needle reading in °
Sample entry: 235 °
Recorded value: 200 °
